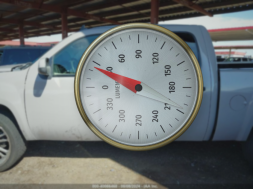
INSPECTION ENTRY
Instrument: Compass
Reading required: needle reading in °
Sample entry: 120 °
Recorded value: 25 °
